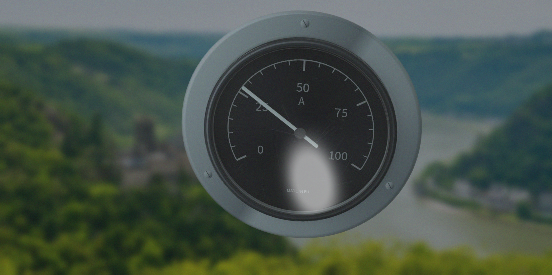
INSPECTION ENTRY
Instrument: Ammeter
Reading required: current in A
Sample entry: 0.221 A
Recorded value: 27.5 A
